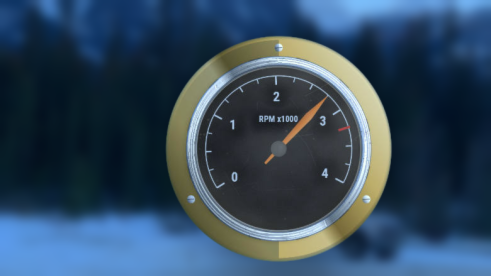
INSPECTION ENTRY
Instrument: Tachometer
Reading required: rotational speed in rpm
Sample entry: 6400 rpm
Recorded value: 2750 rpm
